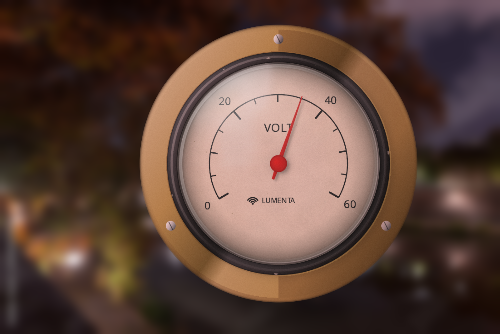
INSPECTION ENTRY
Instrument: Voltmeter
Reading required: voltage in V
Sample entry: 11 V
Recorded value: 35 V
